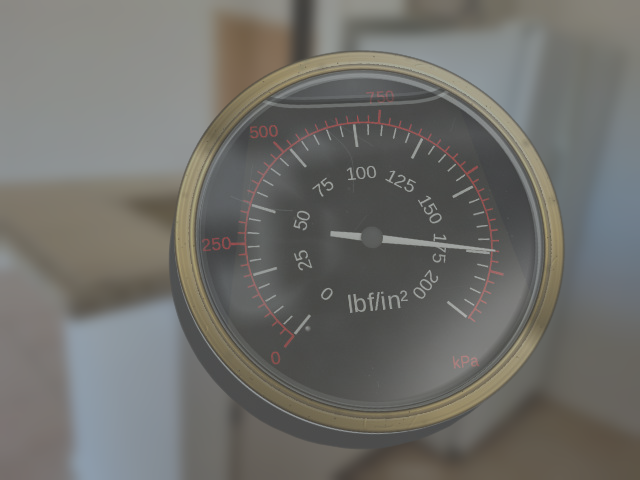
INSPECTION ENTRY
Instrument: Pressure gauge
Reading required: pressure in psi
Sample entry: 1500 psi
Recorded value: 175 psi
